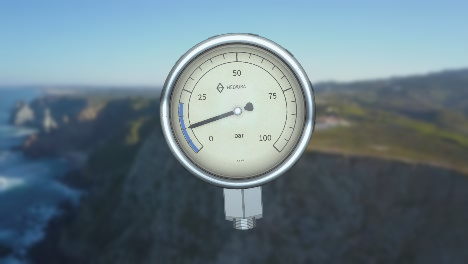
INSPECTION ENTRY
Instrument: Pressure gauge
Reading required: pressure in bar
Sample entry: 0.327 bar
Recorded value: 10 bar
